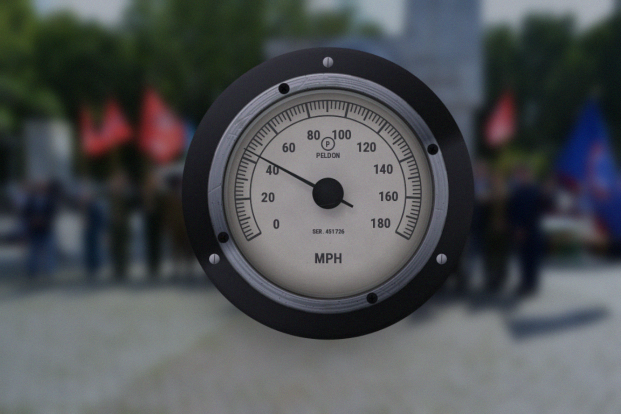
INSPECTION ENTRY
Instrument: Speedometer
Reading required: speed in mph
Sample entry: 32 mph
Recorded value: 44 mph
